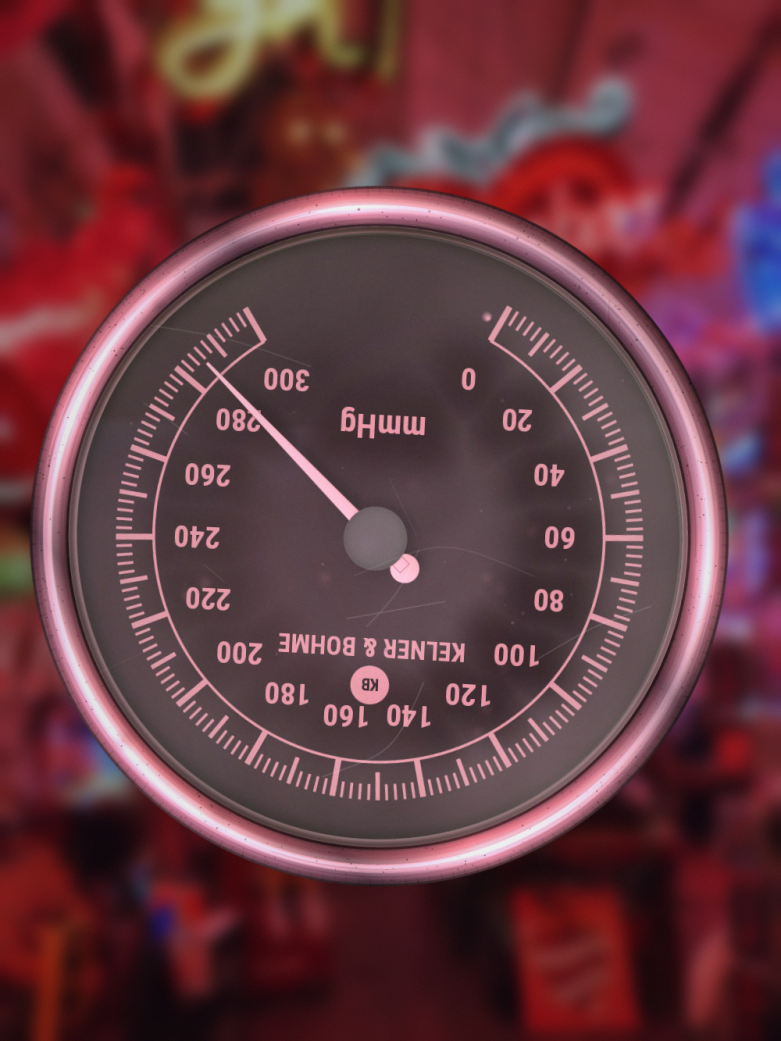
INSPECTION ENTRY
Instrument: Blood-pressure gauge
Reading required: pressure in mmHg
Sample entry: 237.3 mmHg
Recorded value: 286 mmHg
